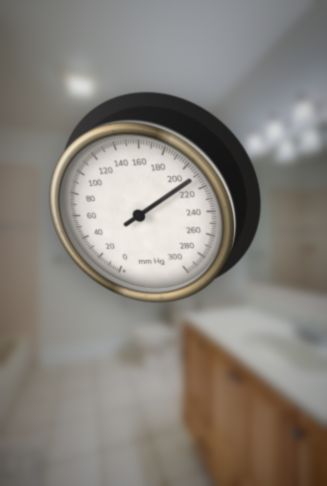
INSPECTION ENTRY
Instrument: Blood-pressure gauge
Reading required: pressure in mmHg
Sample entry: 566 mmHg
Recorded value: 210 mmHg
